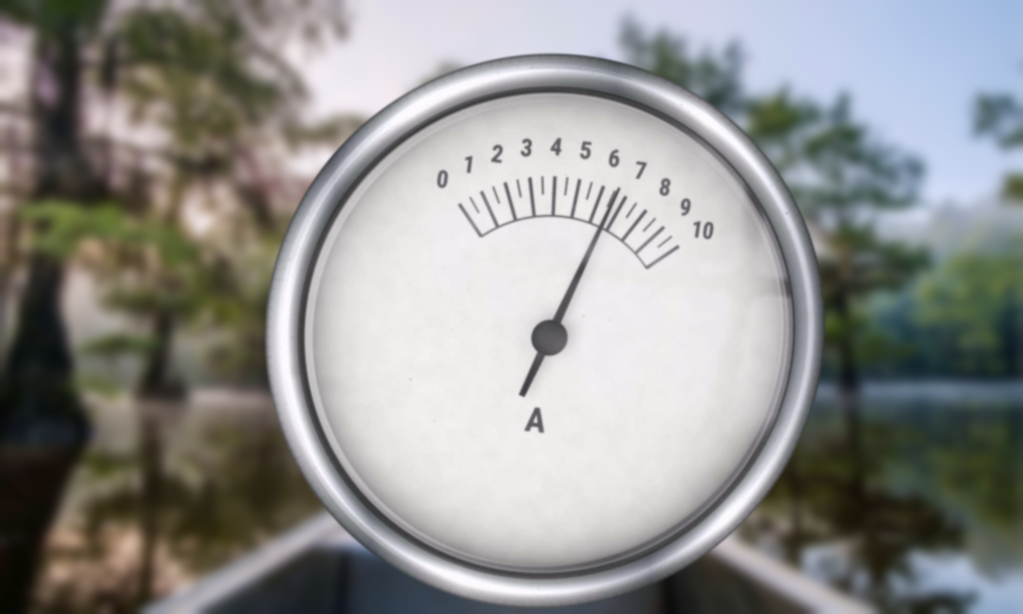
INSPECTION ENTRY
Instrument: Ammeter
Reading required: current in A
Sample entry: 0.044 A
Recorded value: 6.5 A
